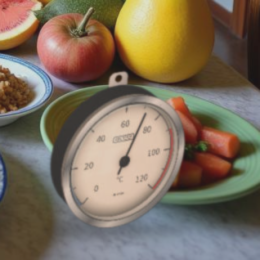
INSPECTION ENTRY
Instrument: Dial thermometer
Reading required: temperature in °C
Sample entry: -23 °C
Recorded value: 70 °C
